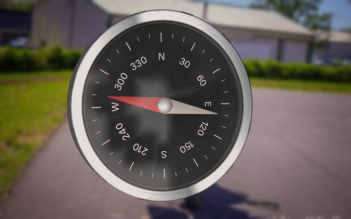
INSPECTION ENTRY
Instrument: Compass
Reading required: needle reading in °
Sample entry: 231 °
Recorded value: 280 °
